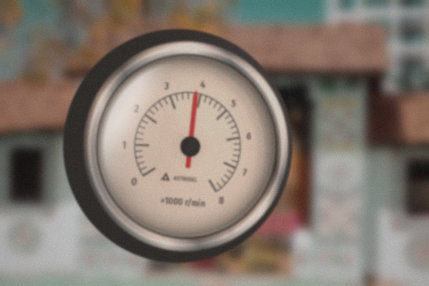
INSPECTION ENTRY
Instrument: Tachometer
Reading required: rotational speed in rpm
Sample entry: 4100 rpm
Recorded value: 3800 rpm
